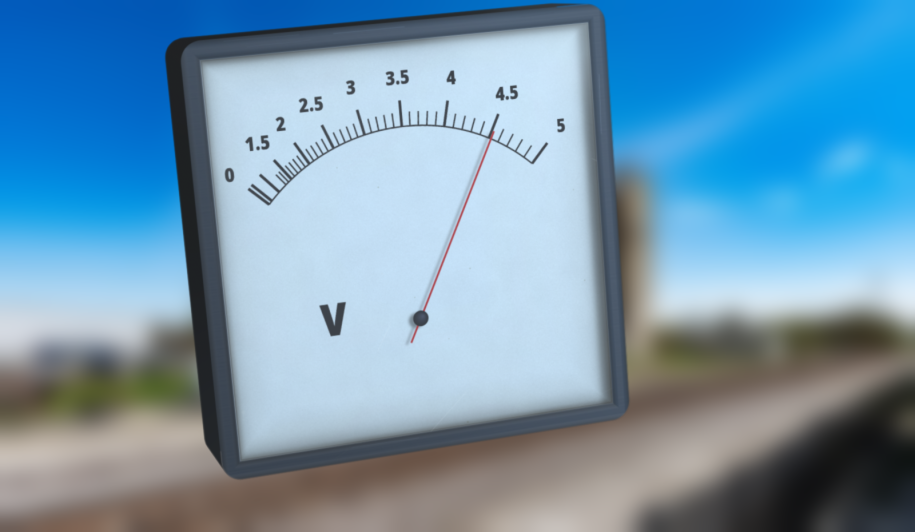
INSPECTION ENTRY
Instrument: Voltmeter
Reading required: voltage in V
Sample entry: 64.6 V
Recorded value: 4.5 V
